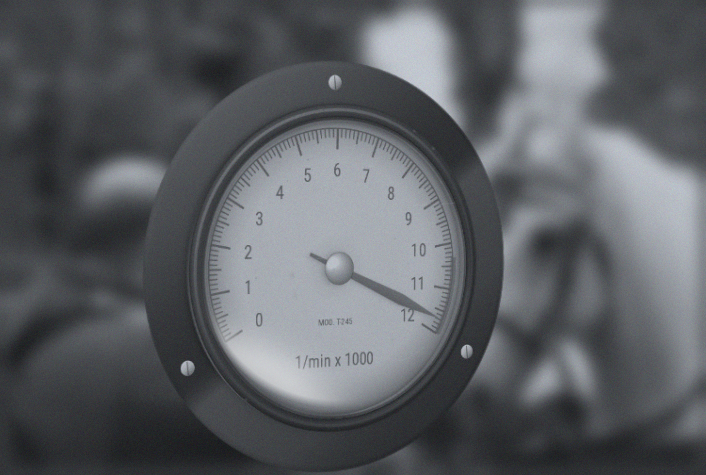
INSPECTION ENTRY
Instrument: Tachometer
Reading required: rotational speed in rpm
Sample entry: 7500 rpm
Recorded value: 11700 rpm
